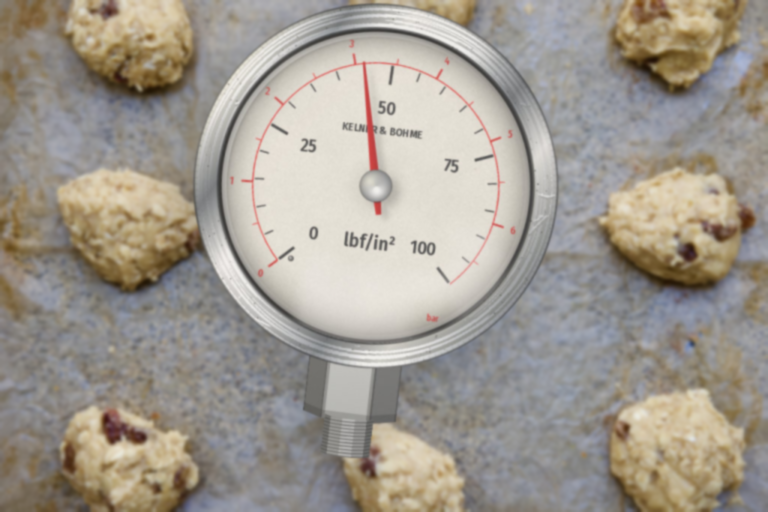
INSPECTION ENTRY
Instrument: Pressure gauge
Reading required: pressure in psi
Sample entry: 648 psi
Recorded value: 45 psi
